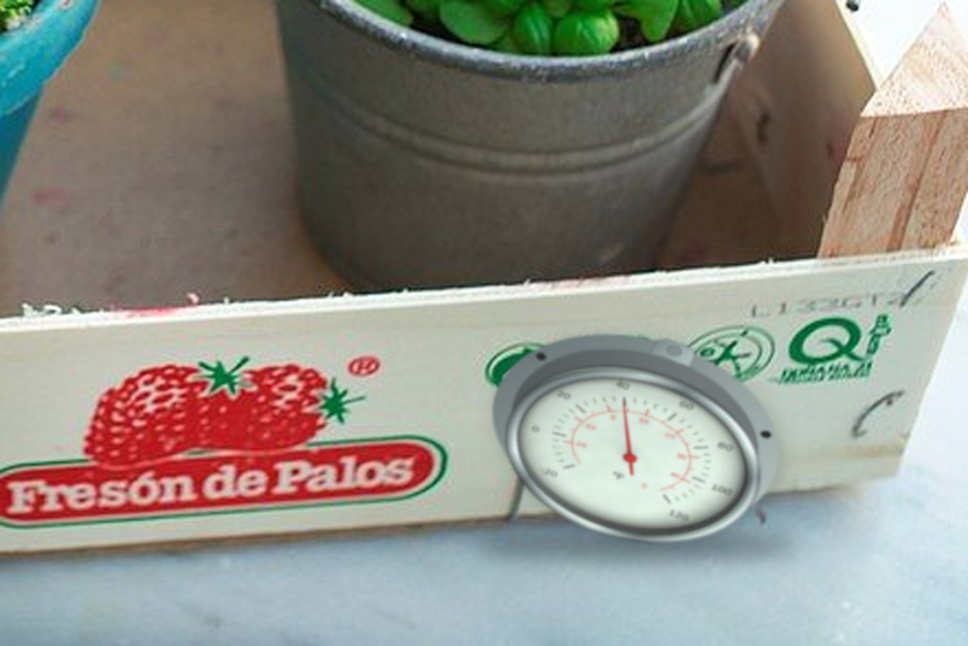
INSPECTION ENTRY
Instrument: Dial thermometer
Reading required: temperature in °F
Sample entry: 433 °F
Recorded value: 40 °F
